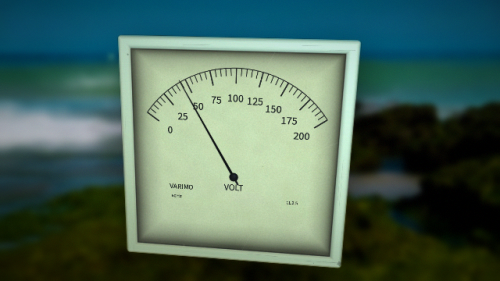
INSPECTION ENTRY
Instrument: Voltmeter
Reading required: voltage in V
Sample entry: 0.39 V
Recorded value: 45 V
